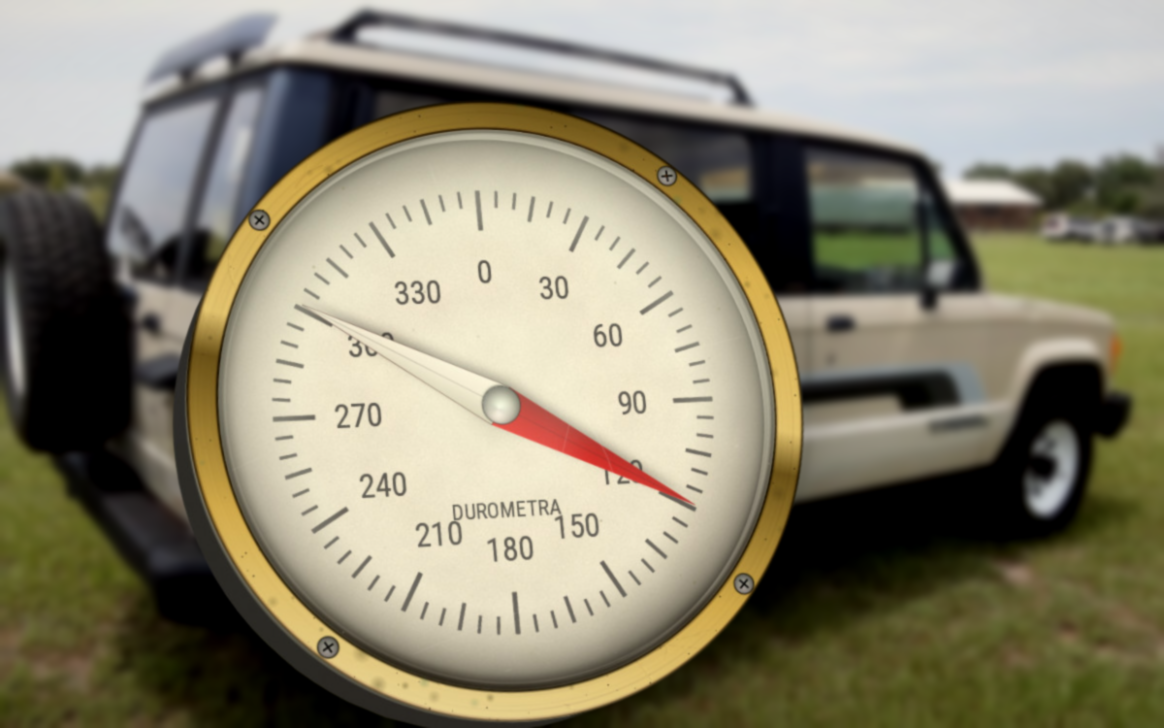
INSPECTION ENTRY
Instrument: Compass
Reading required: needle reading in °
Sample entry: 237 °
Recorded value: 120 °
